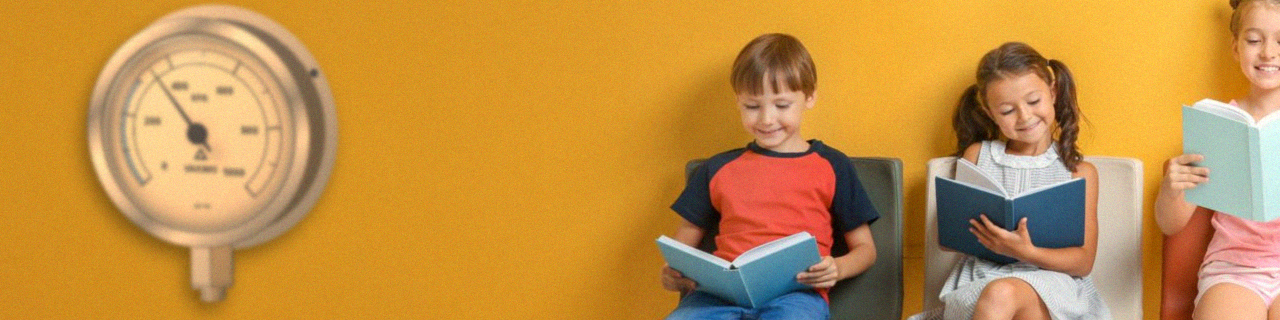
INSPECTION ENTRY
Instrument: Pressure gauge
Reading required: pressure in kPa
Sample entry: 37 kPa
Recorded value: 350 kPa
